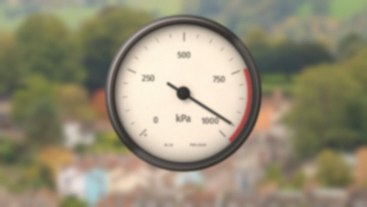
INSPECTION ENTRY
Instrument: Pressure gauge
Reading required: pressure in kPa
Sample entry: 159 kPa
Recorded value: 950 kPa
